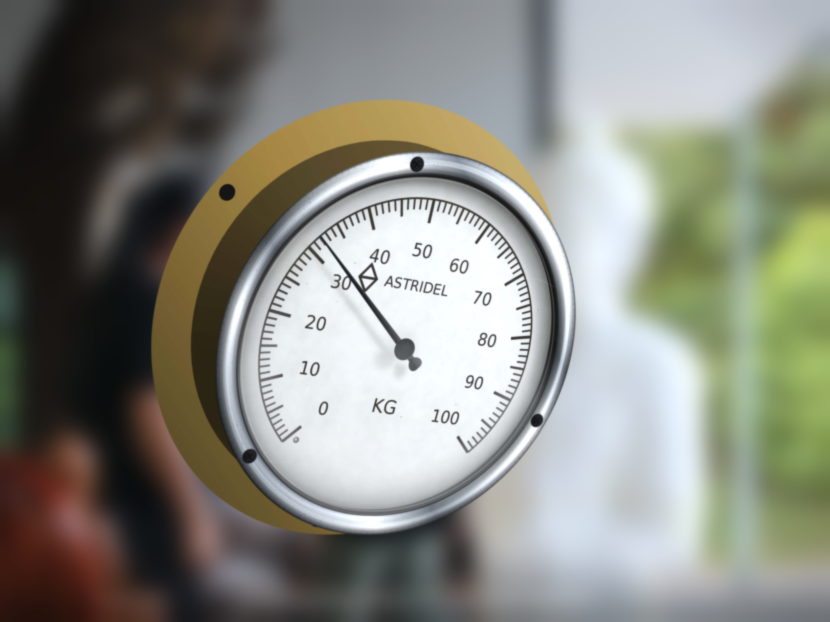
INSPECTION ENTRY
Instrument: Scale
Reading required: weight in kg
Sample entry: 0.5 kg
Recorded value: 32 kg
